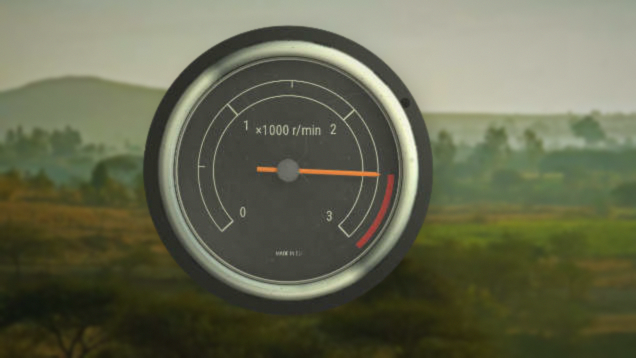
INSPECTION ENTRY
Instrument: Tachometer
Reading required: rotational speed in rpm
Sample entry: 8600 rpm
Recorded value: 2500 rpm
